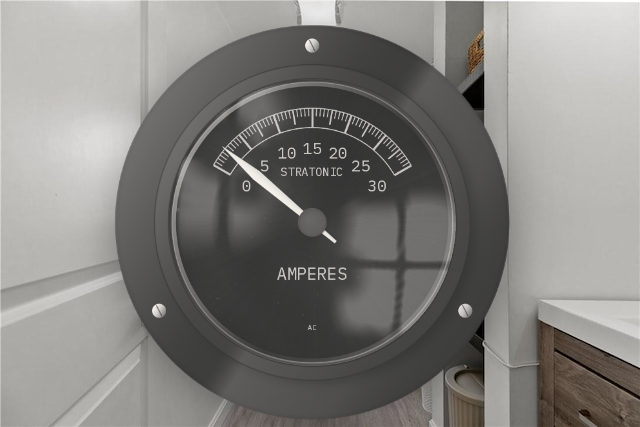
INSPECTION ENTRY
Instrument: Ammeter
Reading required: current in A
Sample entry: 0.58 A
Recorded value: 2.5 A
